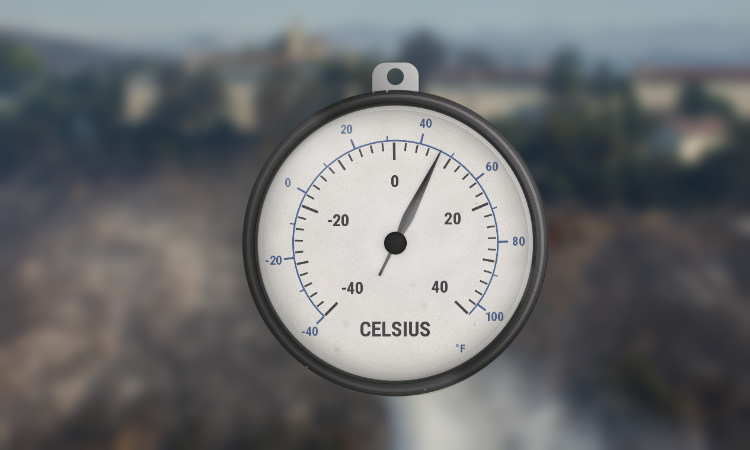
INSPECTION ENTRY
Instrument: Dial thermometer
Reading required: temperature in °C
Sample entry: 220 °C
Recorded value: 8 °C
